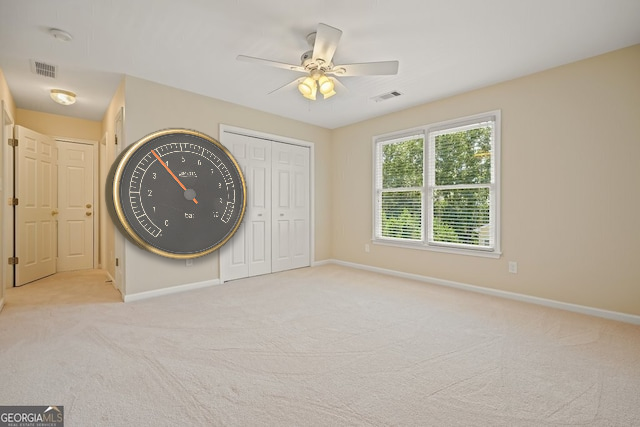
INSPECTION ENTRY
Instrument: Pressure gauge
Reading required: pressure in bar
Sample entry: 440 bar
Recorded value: 3.8 bar
